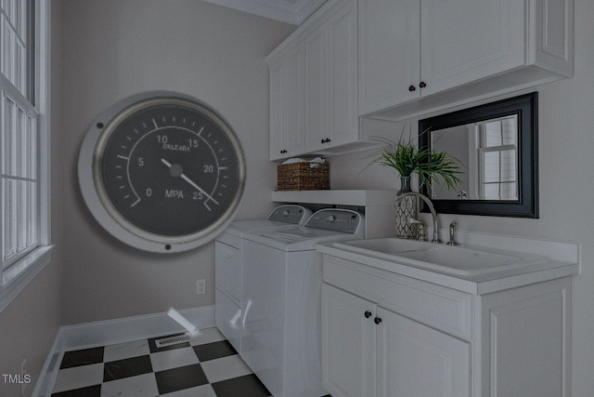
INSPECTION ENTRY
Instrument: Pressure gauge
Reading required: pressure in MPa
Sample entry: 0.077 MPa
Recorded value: 24 MPa
